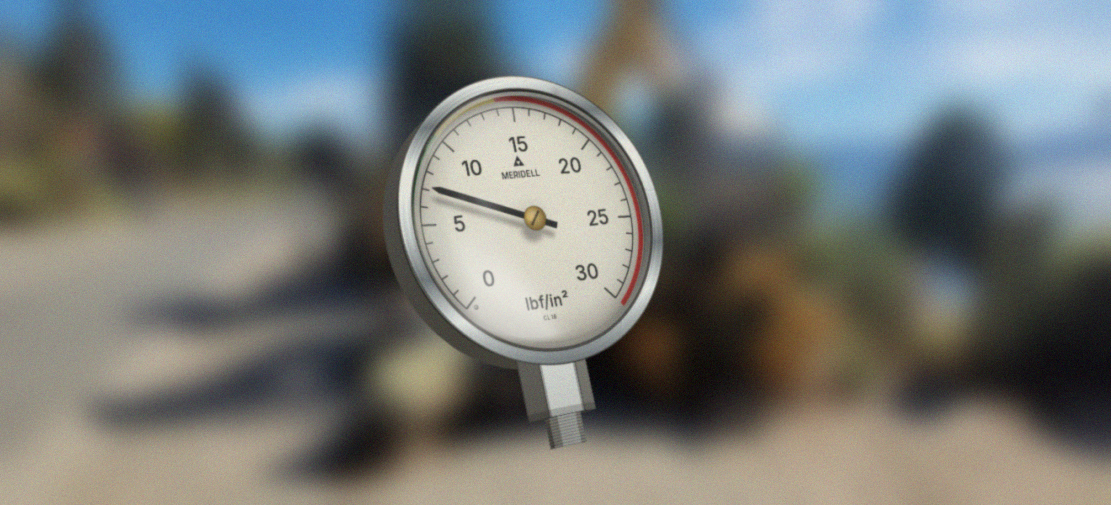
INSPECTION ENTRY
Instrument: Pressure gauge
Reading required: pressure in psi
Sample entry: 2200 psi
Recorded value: 7 psi
